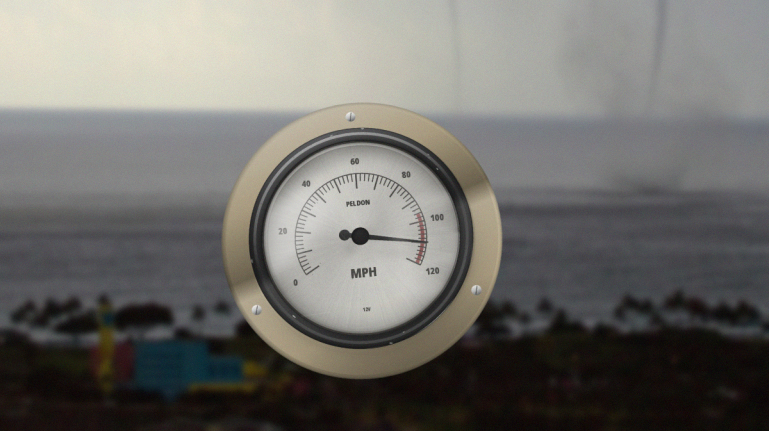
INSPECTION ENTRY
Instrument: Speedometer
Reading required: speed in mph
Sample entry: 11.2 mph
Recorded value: 110 mph
